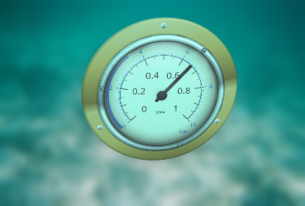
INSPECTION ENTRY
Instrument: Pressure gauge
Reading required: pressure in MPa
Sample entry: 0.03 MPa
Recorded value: 0.65 MPa
